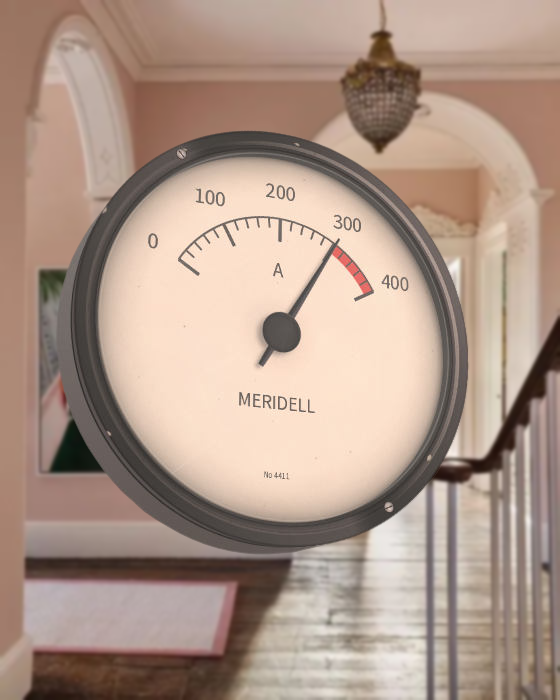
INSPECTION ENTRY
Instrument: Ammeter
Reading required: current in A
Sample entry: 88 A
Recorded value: 300 A
